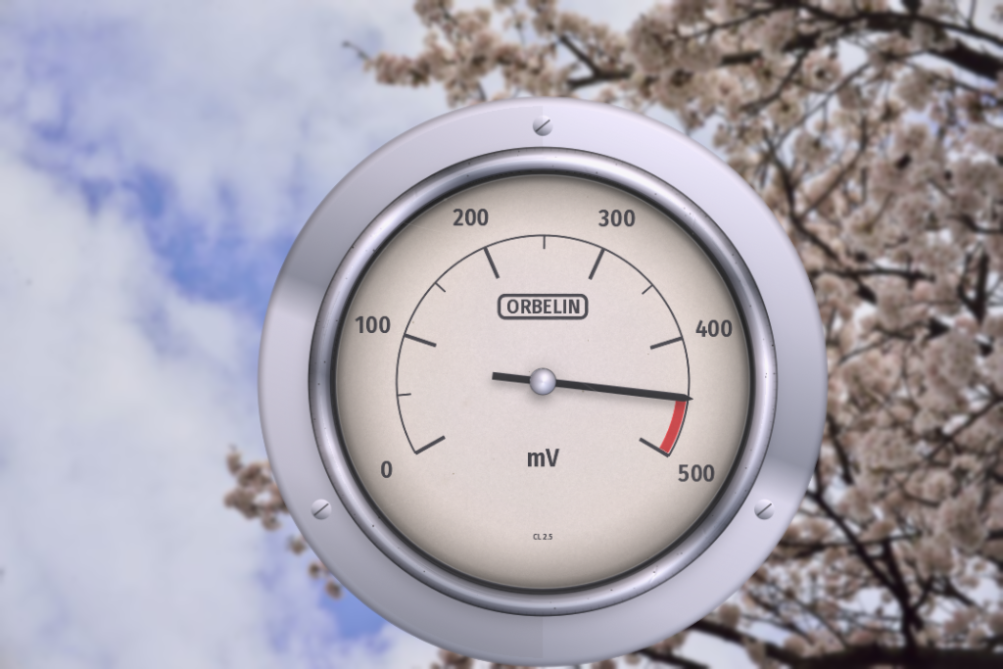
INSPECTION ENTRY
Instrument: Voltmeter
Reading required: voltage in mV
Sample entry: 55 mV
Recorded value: 450 mV
